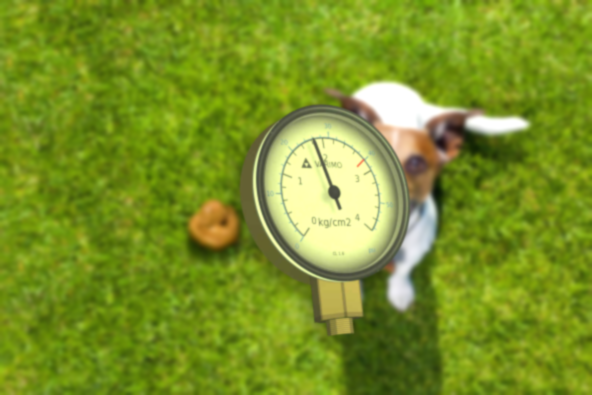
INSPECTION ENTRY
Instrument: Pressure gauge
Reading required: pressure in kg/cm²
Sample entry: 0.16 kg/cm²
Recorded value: 1.8 kg/cm²
